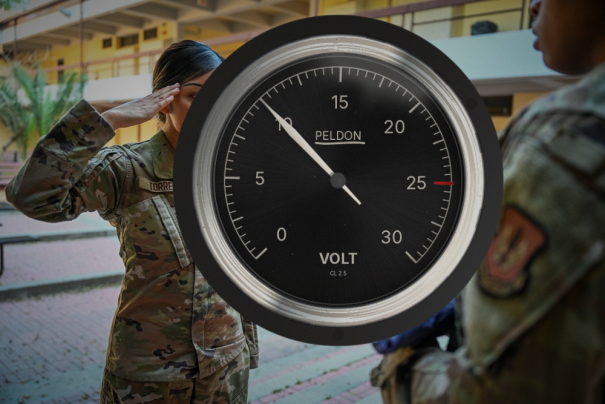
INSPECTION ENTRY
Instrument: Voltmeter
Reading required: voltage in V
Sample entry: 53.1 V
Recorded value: 10 V
